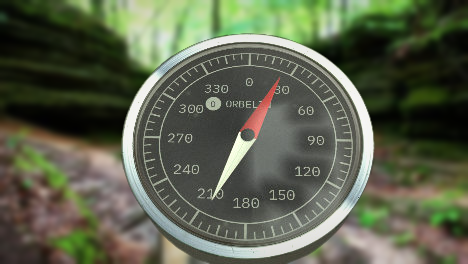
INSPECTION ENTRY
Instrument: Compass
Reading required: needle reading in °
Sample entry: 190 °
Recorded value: 25 °
